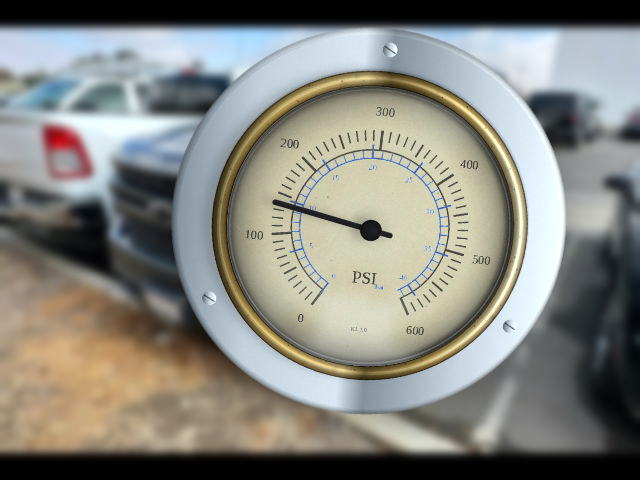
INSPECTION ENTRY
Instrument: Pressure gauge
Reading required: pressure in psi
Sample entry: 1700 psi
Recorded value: 140 psi
